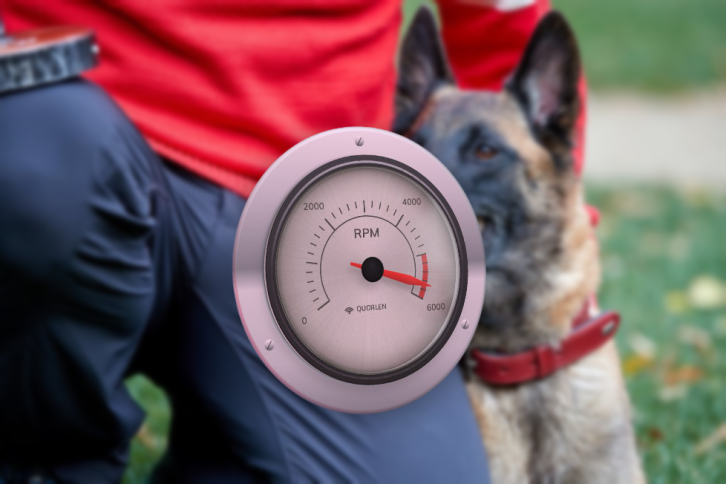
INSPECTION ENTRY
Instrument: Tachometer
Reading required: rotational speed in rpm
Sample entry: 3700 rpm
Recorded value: 5700 rpm
